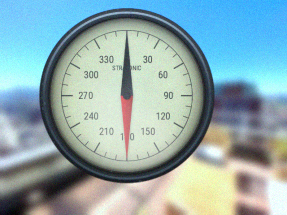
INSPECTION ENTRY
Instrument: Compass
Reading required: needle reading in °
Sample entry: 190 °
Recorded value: 180 °
